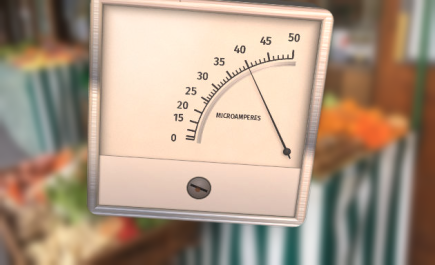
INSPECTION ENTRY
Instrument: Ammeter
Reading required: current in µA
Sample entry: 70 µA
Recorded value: 40 µA
